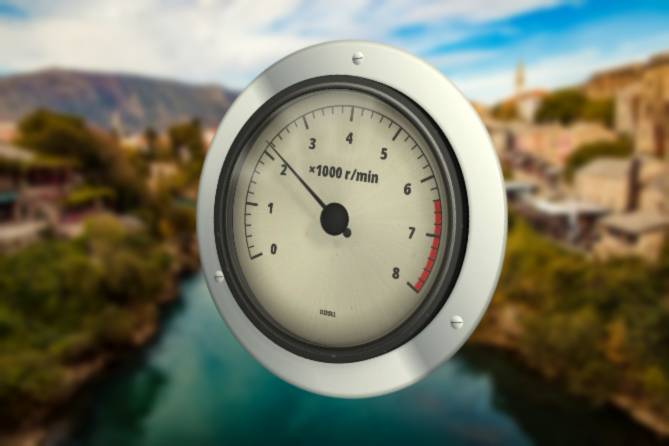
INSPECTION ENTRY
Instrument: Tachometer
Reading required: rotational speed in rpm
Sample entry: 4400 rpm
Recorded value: 2200 rpm
